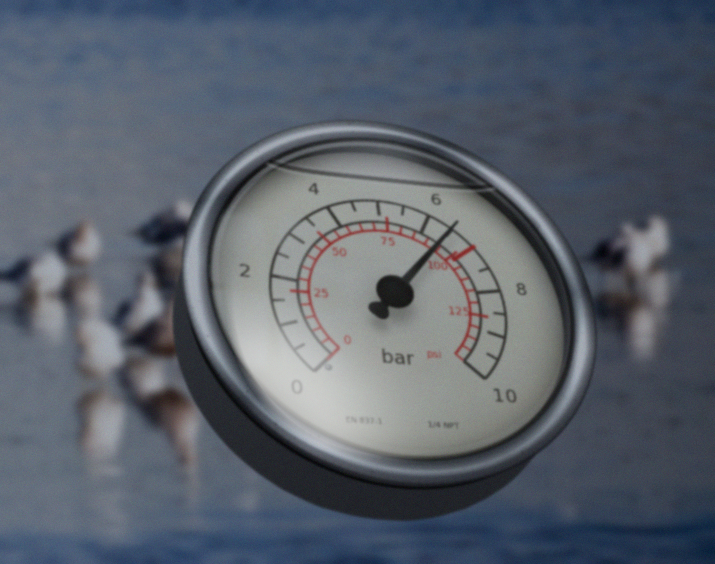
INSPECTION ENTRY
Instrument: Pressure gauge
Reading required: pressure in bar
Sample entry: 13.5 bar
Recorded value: 6.5 bar
